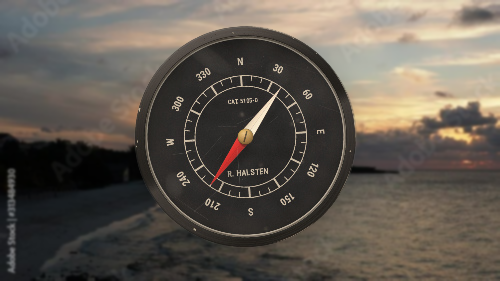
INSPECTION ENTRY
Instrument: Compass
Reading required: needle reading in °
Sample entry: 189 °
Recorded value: 220 °
